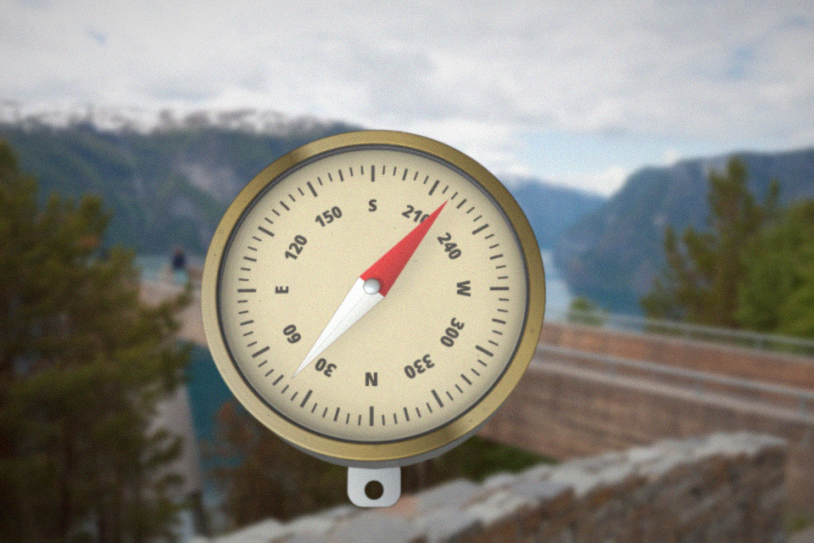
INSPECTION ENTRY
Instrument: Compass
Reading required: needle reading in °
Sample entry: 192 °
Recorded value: 220 °
